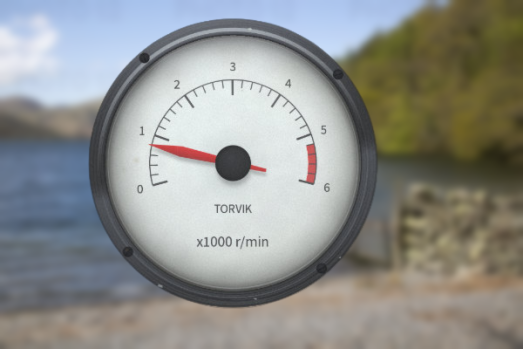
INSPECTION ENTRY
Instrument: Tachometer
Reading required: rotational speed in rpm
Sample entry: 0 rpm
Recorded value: 800 rpm
